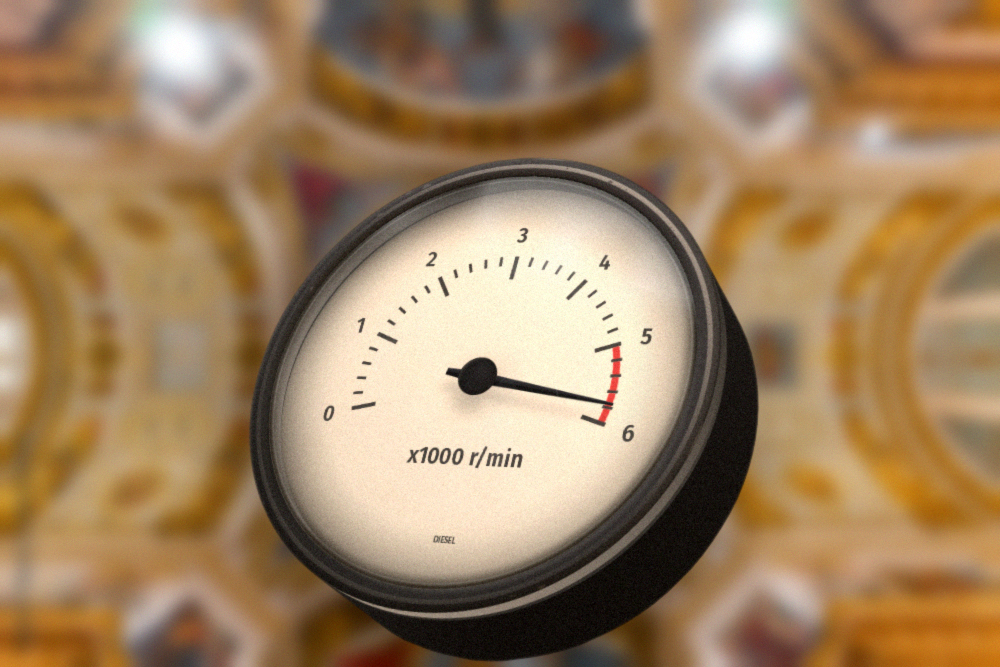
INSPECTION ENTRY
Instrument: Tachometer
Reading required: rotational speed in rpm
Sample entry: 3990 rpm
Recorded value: 5800 rpm
